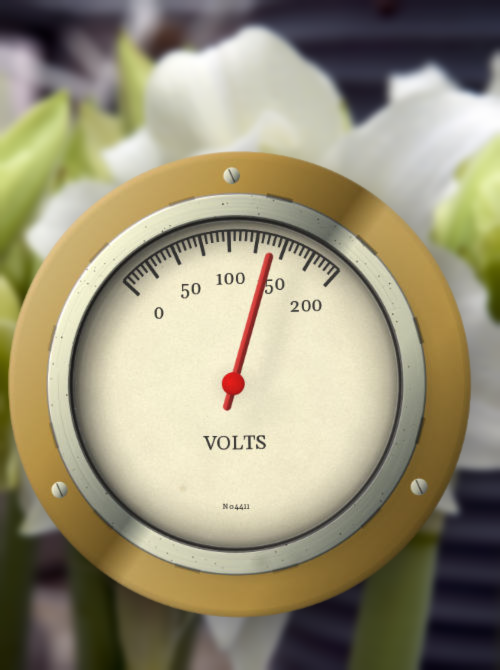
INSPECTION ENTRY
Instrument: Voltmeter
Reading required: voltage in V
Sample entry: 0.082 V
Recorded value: 140 V
